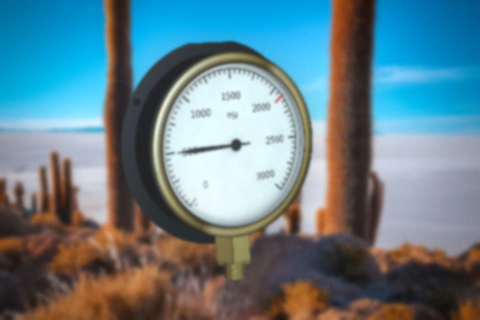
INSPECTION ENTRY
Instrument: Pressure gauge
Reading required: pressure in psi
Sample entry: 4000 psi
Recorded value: 500 psi
